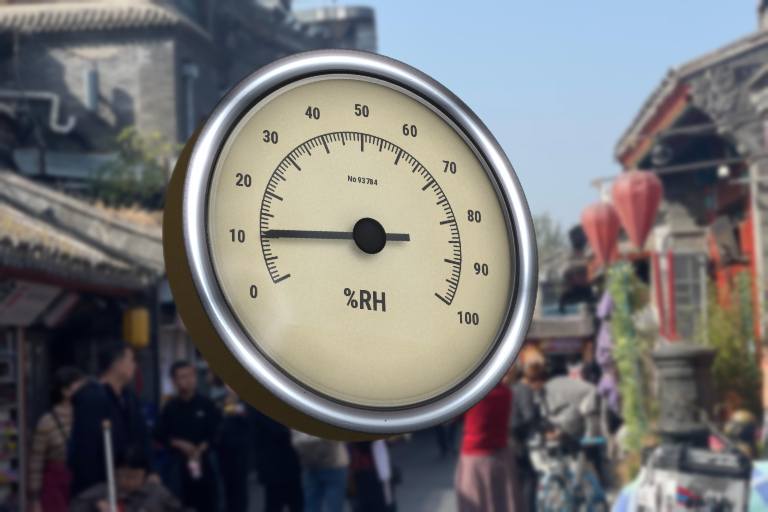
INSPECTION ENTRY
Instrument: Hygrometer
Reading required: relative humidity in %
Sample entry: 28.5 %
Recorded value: 10 %
